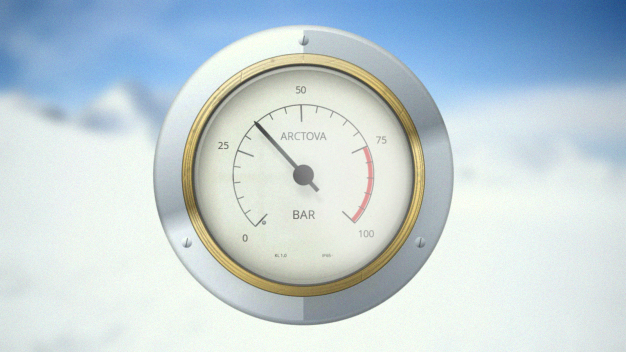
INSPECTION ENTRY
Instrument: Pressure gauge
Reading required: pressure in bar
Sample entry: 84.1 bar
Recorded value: 35 bar
